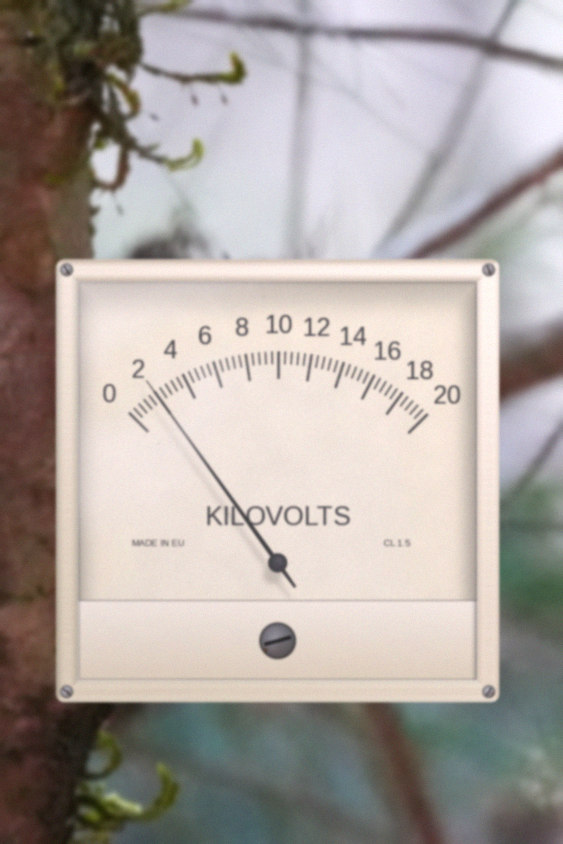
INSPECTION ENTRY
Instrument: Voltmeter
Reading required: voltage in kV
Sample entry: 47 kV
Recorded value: 2 kV
